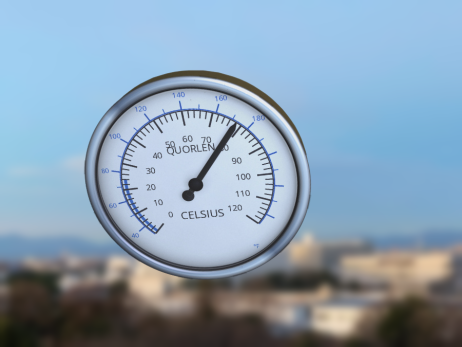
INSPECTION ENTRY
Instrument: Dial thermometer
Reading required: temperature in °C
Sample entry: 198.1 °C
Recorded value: 78 °C
